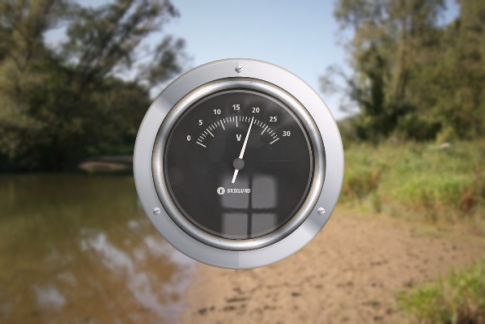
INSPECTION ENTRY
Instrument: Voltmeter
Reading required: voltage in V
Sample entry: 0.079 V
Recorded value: 20 V
